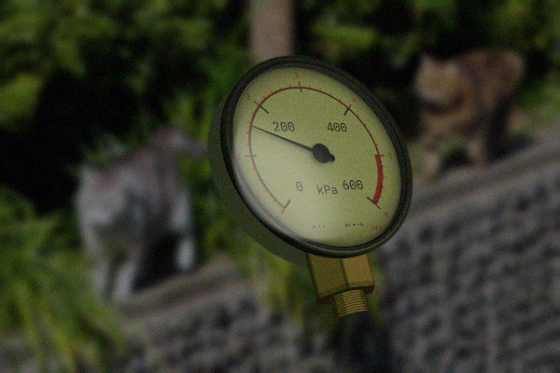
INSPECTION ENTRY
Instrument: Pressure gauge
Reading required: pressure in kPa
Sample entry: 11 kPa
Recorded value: 150 kPa
